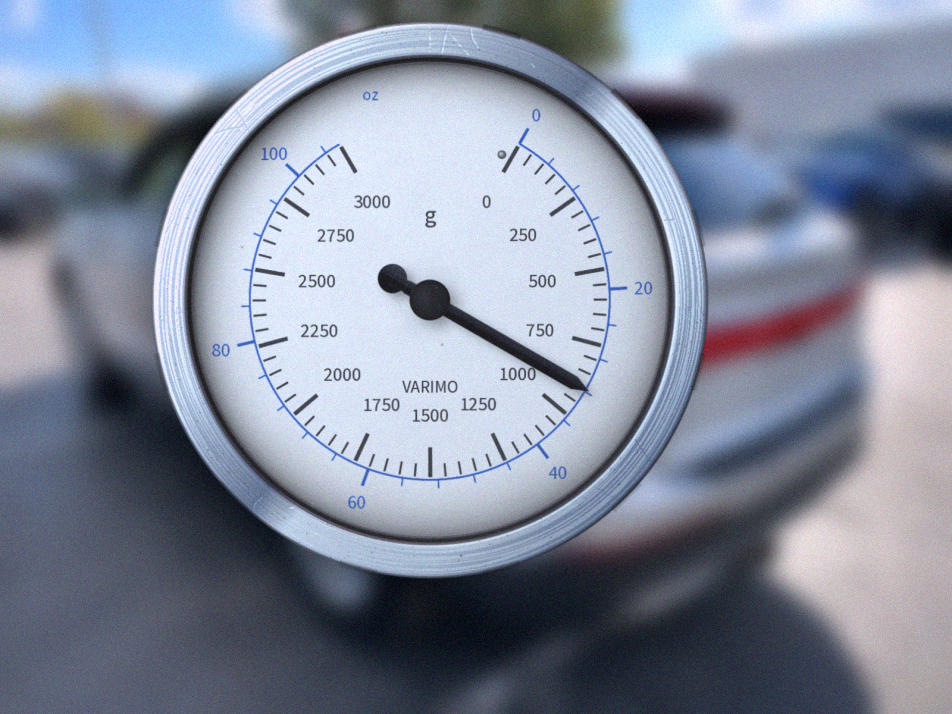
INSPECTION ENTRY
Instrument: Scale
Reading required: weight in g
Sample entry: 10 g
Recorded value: 900 g
